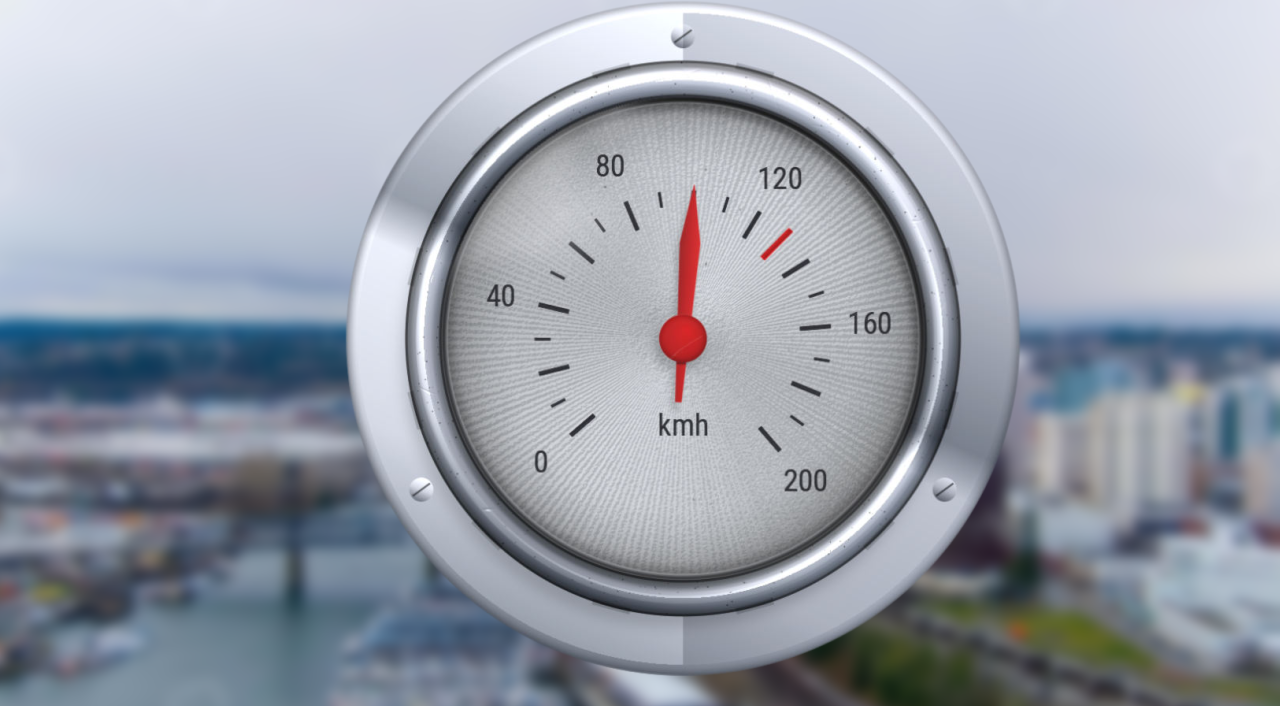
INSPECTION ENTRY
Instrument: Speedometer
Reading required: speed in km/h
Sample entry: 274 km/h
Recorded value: 100 km/h
